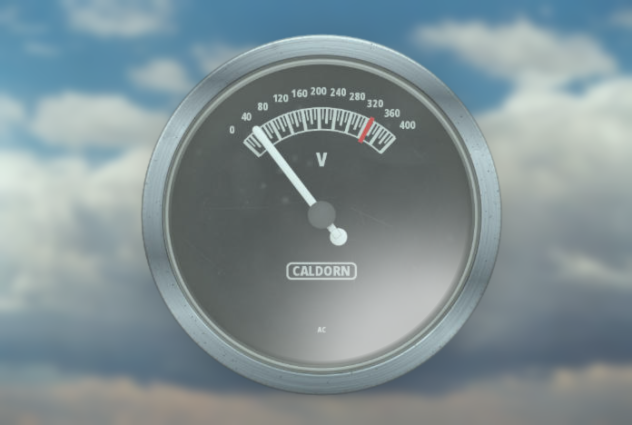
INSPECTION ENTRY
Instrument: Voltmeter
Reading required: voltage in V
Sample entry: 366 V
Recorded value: 40 V
